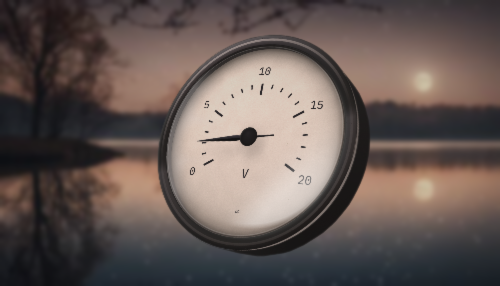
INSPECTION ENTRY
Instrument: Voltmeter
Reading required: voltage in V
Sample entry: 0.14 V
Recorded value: 2 V
